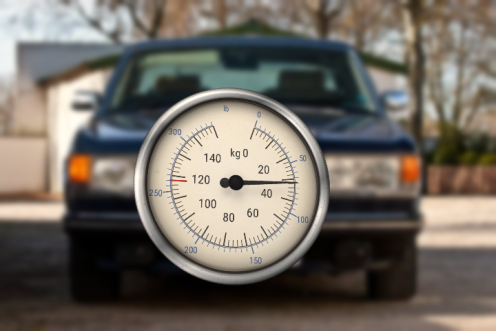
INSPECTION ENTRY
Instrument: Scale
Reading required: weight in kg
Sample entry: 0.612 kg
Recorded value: 32 kg
